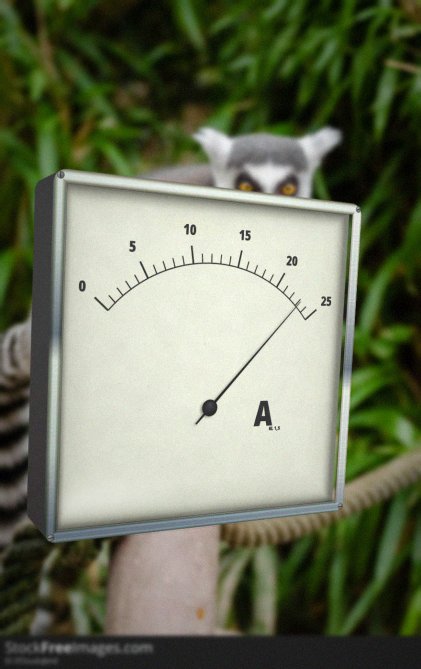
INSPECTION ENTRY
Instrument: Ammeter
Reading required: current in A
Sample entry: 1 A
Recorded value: 23 A
